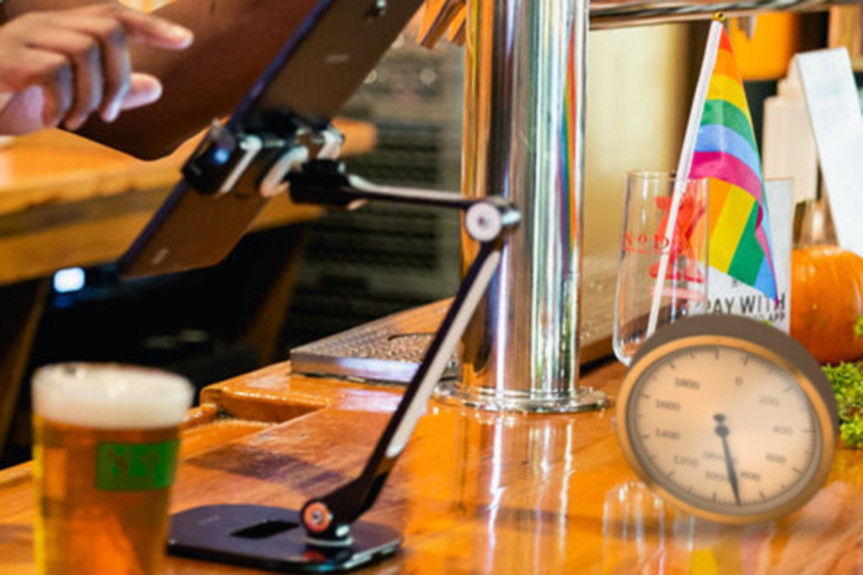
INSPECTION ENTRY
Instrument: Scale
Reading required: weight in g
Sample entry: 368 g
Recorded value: 900 g
